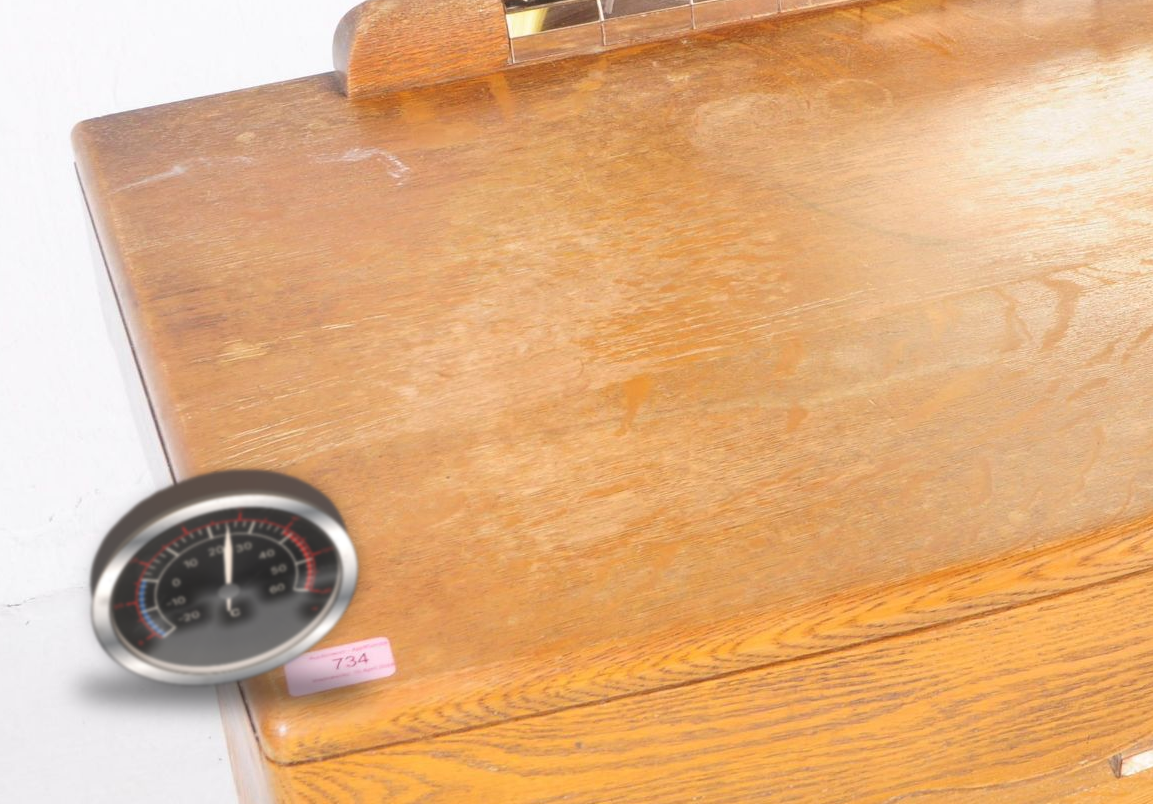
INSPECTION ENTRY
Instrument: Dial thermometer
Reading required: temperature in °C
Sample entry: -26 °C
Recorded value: 24 °C
